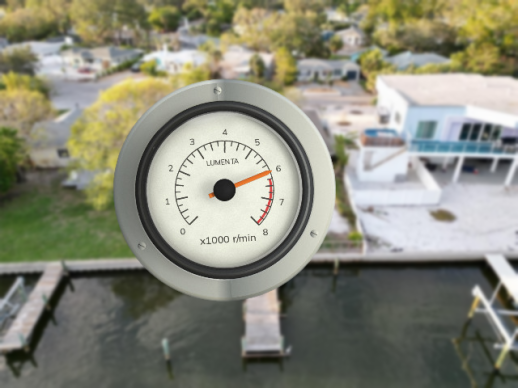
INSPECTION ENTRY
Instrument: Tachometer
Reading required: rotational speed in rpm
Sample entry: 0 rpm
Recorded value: 6000 rpm
